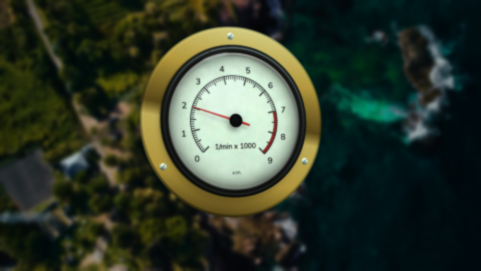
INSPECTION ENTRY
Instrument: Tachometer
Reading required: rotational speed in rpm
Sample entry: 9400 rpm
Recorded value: 2000 rpm
